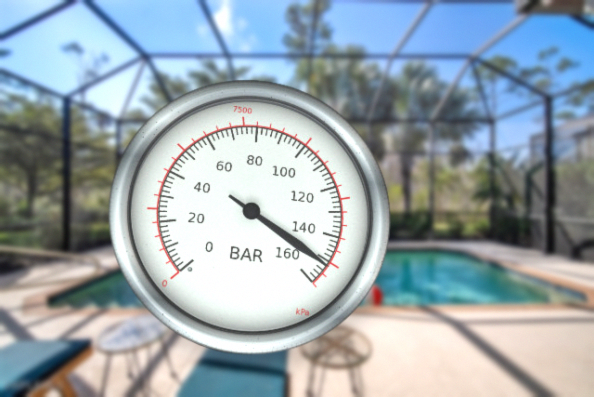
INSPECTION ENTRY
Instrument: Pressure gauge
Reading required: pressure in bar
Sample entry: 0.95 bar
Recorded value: 152 bar
